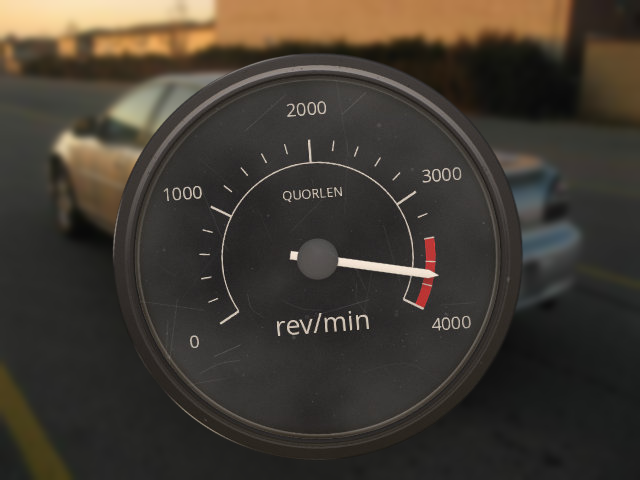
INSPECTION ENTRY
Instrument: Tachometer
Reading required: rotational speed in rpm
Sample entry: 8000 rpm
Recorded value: 3700 rpm
